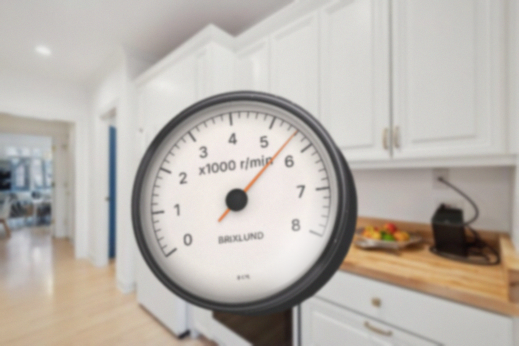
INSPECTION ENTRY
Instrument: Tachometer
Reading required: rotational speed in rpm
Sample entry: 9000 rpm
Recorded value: 5600 rpm
